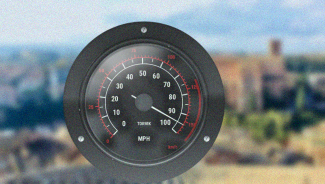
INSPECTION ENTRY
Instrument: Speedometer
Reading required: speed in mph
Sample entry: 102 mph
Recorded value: 95 mph
